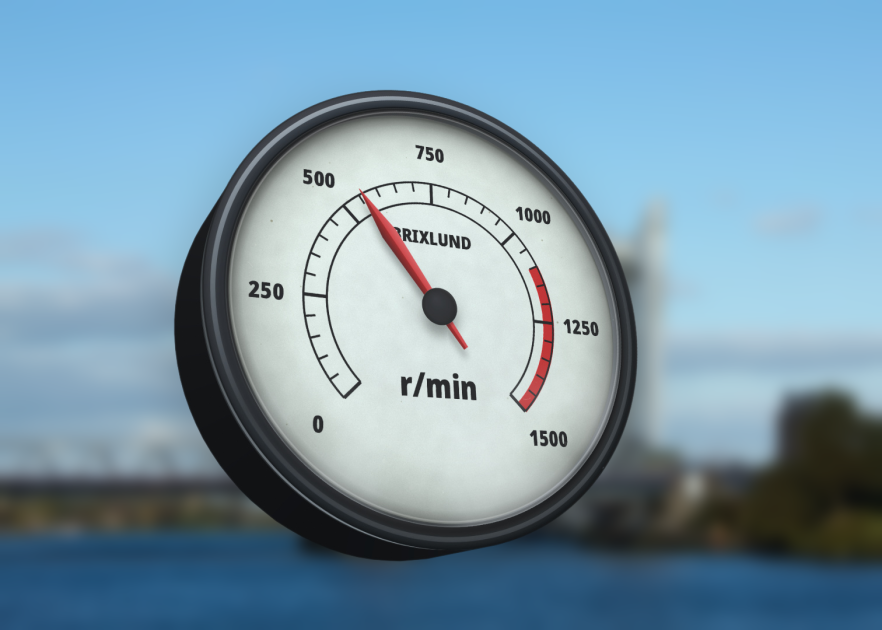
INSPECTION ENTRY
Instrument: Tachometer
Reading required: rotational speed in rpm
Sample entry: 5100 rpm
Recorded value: 550 rpm
